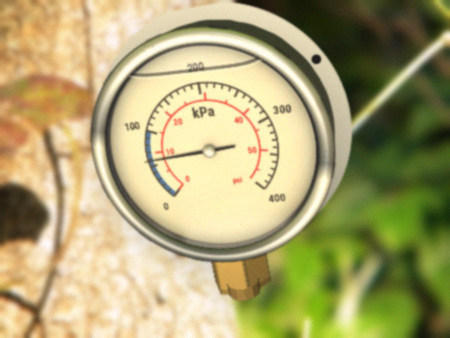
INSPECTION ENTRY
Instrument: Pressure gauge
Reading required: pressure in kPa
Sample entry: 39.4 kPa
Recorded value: 60 kPa
